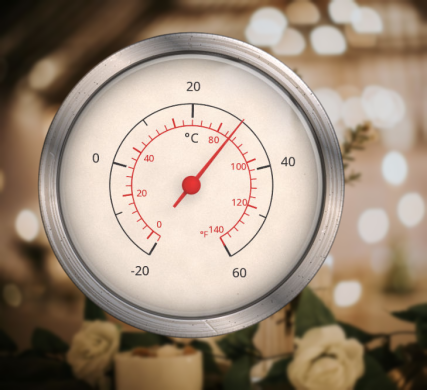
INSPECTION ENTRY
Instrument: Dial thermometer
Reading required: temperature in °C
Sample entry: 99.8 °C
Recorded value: 30 °C
